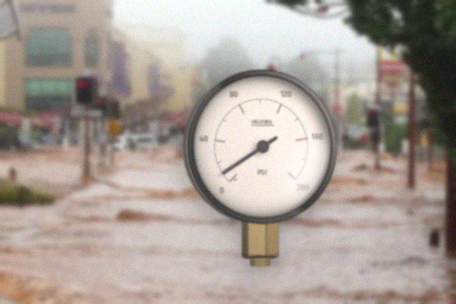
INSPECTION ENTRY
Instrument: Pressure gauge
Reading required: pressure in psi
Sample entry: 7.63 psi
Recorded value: 10 psi
